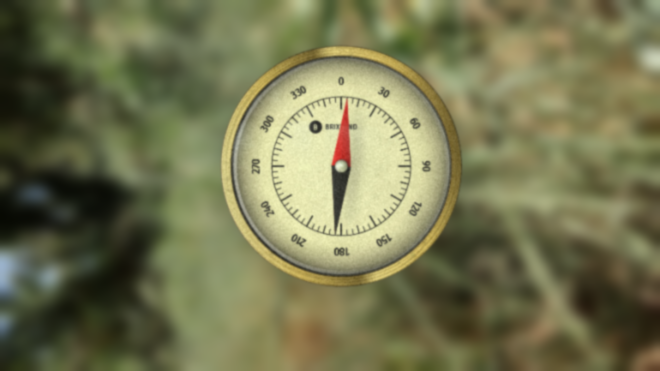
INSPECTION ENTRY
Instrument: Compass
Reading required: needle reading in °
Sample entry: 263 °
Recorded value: 5 °
